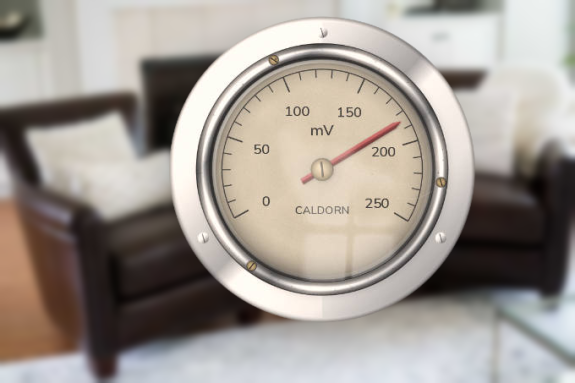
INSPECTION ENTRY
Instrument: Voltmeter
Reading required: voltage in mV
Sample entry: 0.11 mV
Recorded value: 185 mV
